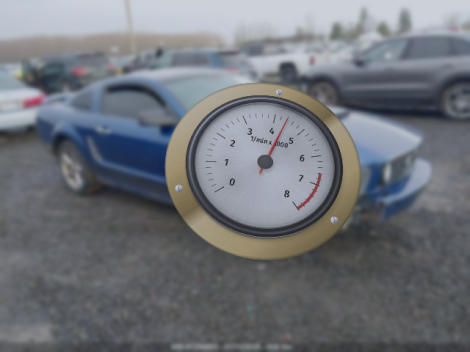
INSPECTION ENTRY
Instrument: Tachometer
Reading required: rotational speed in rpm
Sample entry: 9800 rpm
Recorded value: 4400 rpm
